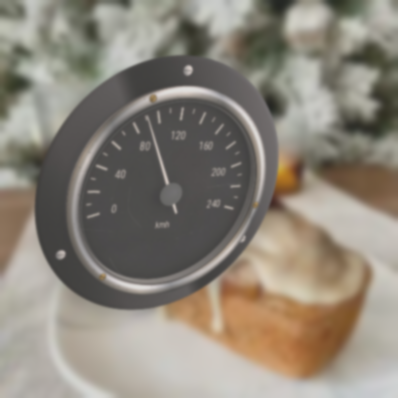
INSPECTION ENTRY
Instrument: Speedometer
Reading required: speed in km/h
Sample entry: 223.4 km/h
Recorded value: 90 km/h
